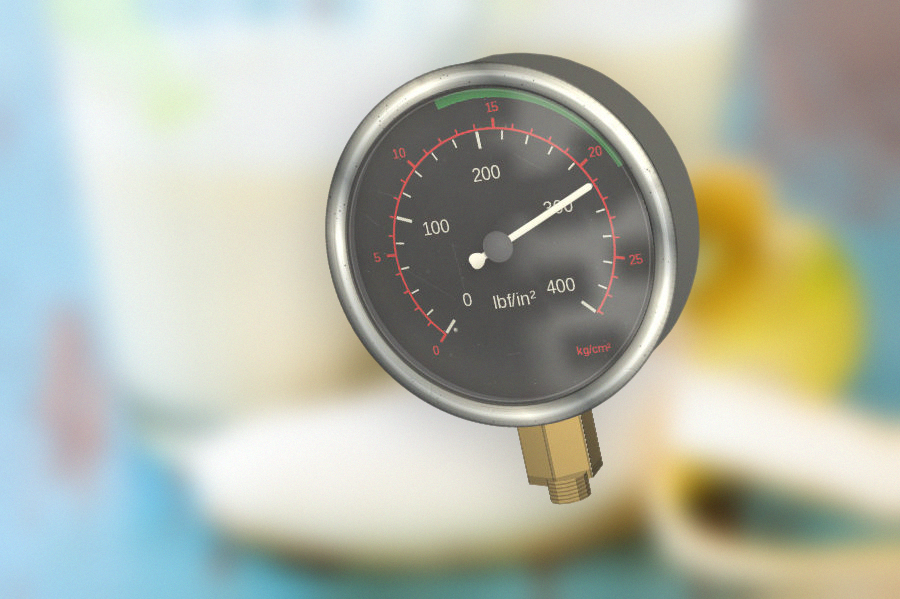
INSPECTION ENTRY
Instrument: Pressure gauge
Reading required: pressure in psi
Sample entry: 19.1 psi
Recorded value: 300 psi
